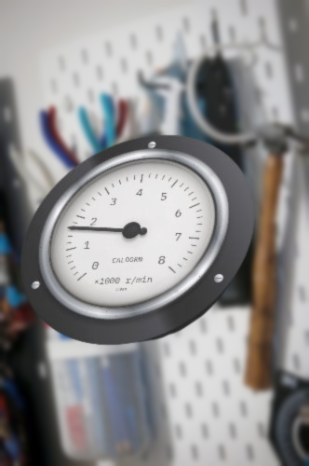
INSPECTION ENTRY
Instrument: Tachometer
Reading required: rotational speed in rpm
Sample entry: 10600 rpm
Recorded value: 1600 rpm
